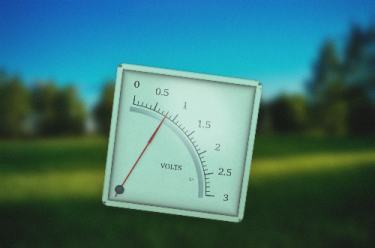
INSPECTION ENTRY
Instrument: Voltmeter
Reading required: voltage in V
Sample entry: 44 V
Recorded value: 0.8 V
